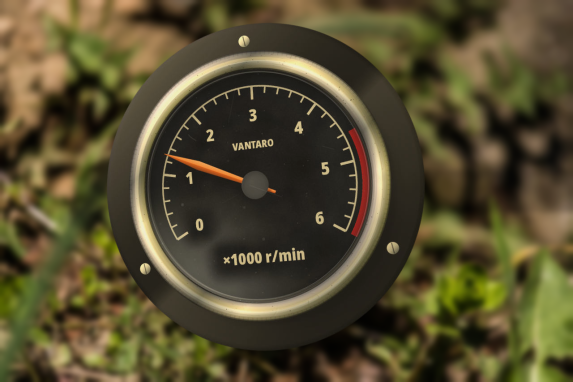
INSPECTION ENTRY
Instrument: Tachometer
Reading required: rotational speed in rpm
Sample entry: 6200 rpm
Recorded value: 1300 rpm
